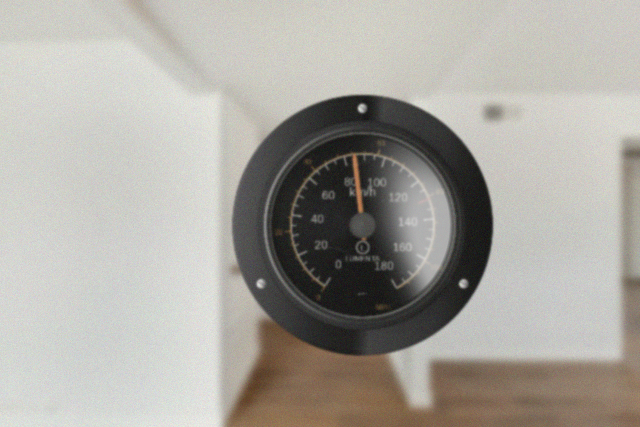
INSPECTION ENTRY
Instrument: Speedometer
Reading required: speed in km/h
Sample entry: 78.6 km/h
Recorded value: 85 km/h
